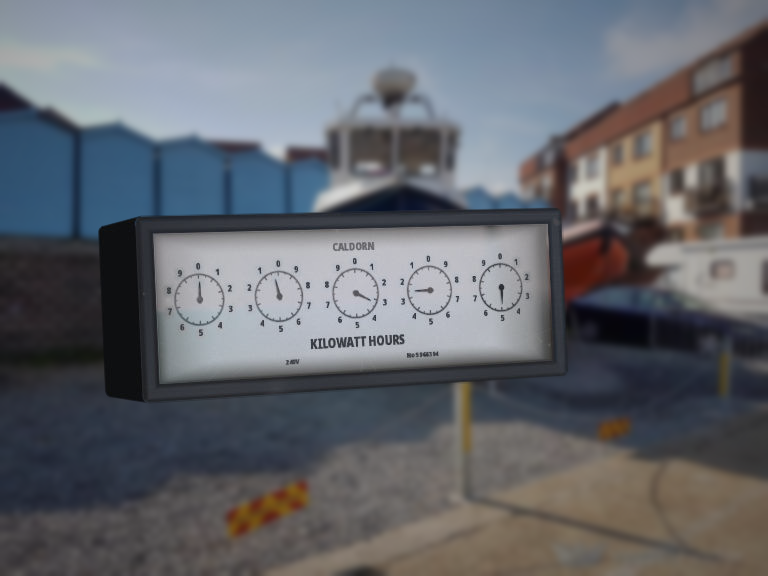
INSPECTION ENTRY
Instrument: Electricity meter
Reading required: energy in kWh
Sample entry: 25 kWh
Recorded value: 325 kWh
